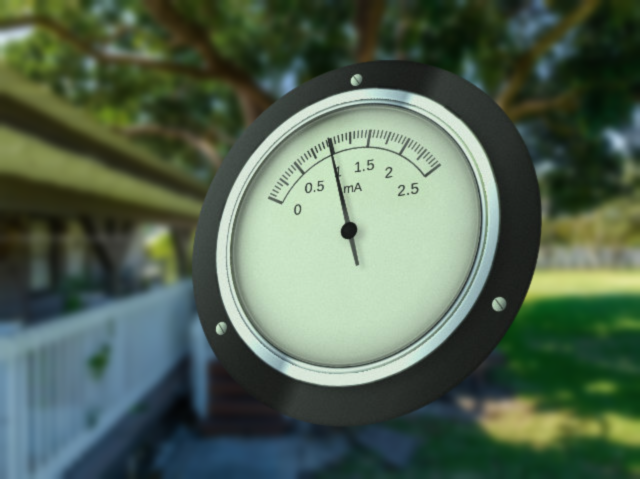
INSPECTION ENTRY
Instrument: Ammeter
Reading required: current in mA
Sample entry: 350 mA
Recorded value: 1 mA
